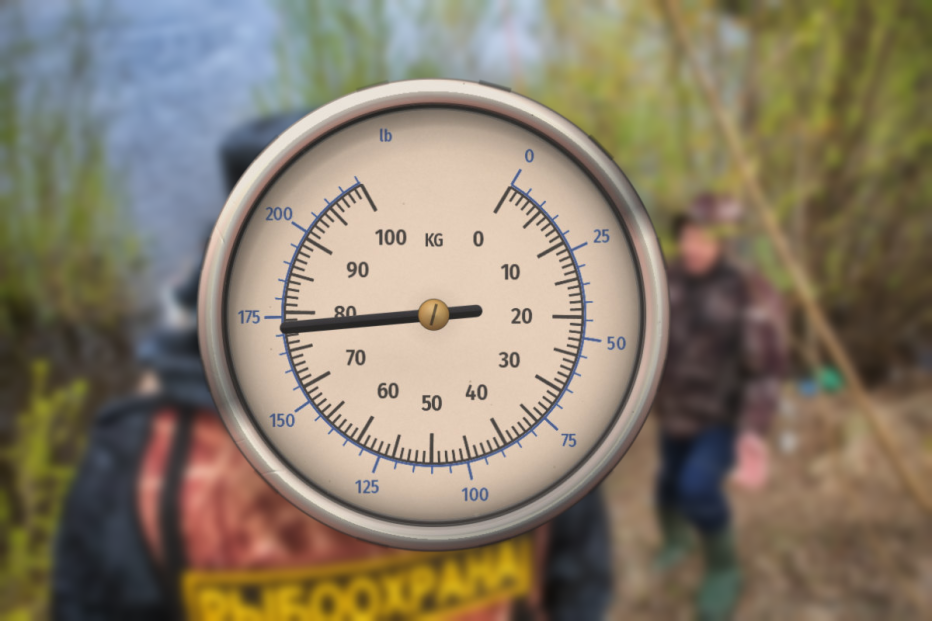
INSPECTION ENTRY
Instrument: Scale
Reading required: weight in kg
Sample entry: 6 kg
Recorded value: 78 kg
